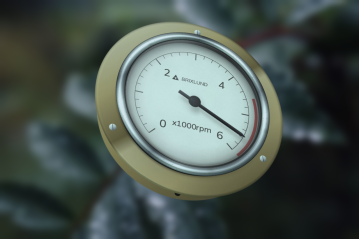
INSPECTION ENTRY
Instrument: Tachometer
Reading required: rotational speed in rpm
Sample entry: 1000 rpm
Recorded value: 5600 rpm
